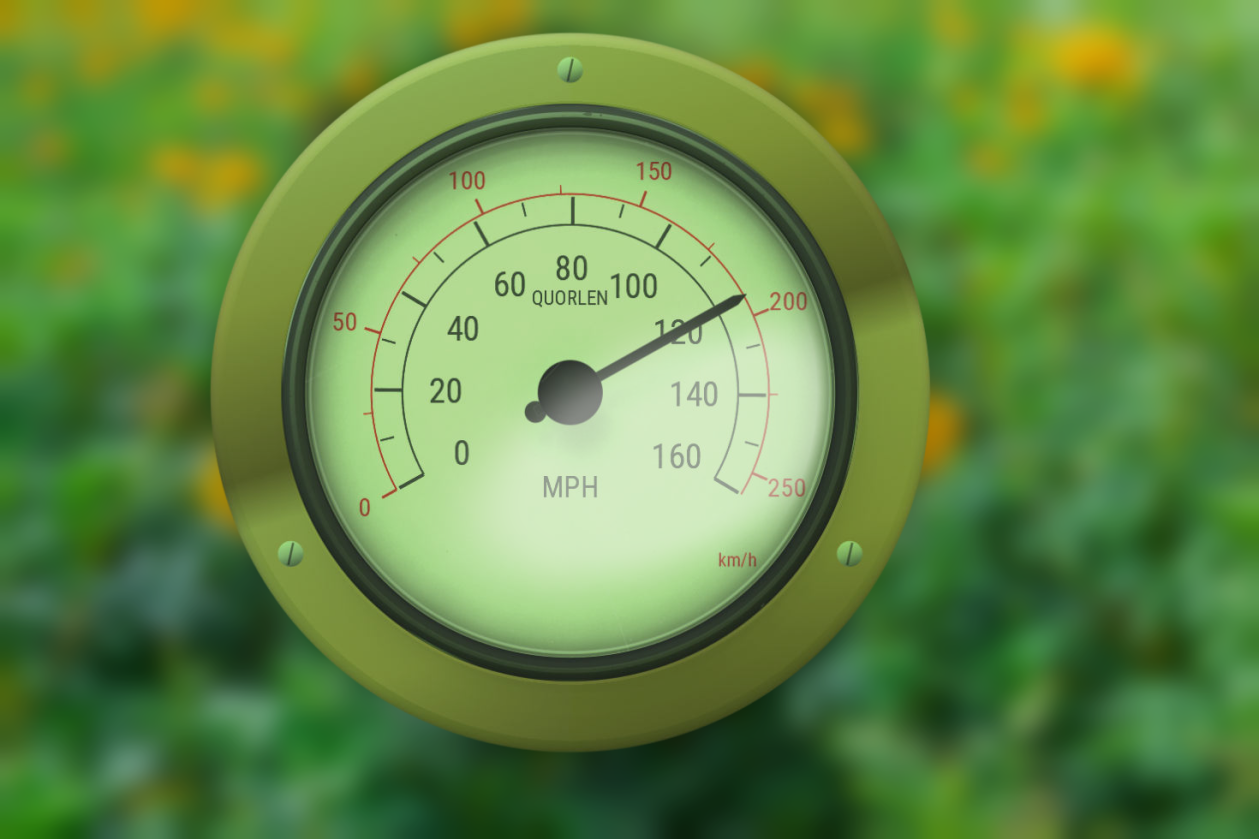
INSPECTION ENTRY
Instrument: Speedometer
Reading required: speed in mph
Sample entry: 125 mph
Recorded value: 120 mph
